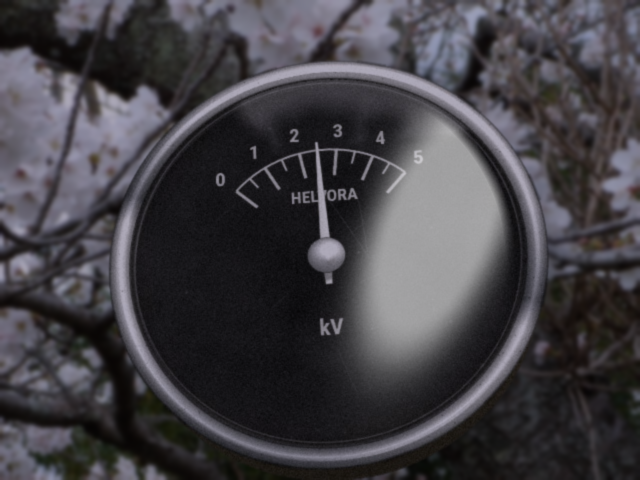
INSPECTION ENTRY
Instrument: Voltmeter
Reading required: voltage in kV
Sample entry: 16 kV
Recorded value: 2.5 kV
